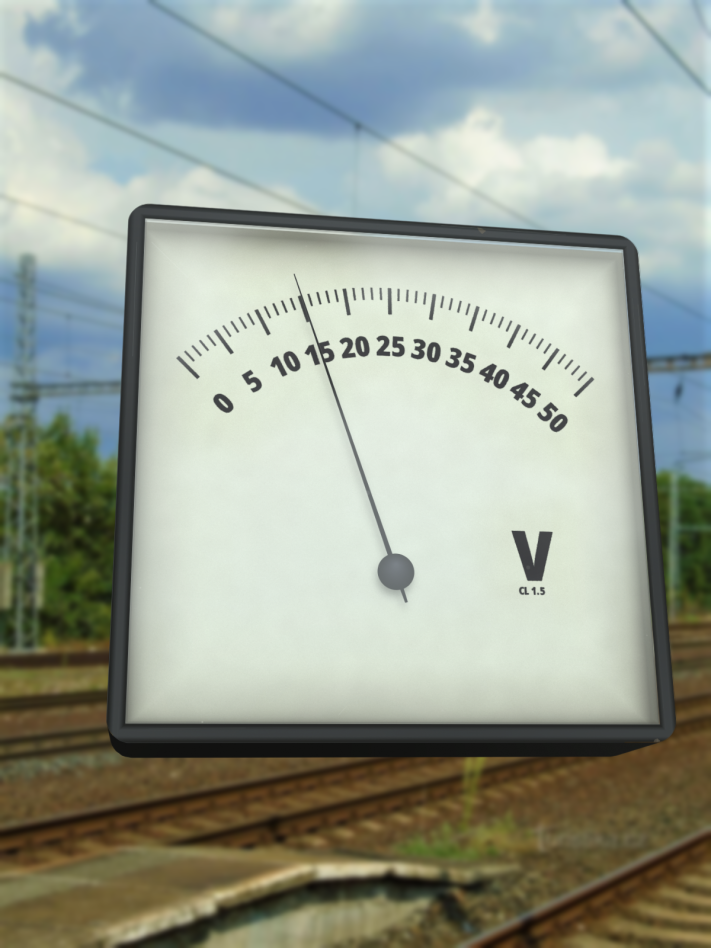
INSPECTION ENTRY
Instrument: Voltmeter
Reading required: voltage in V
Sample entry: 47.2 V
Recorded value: 15 V
